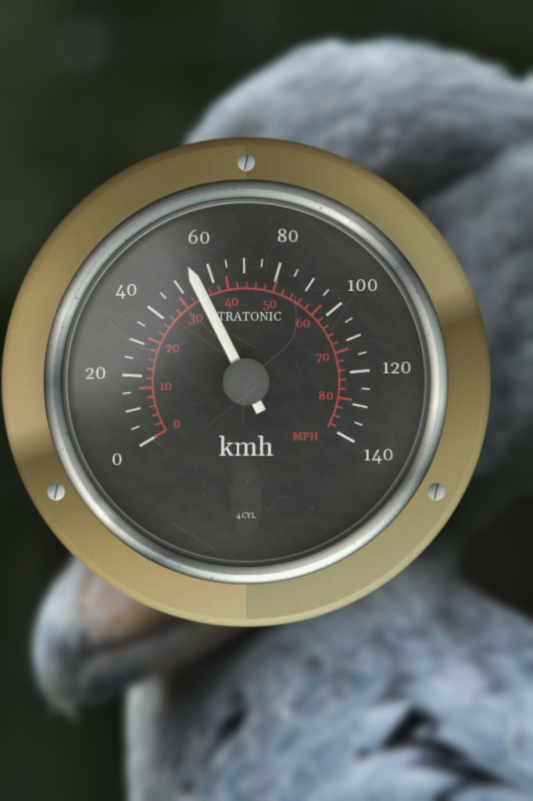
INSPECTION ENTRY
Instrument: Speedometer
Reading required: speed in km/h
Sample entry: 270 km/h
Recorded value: 55 km/h
